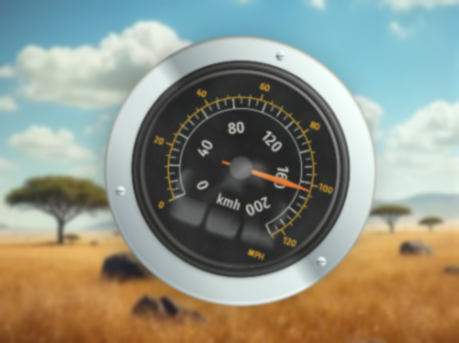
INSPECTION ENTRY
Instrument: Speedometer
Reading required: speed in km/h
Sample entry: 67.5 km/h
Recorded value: 165 km/h
